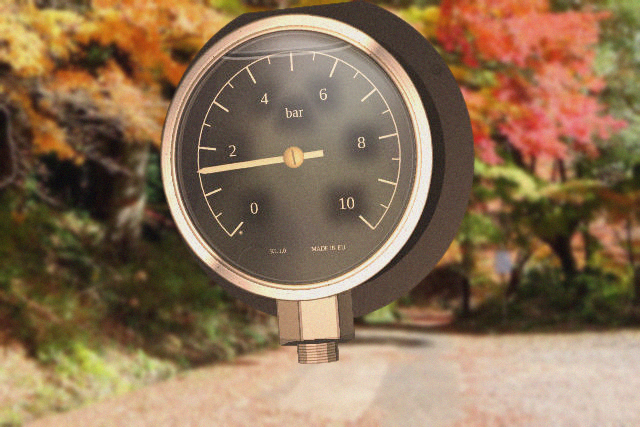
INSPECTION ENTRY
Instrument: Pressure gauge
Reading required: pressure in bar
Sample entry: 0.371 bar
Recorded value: 1.5 bar
